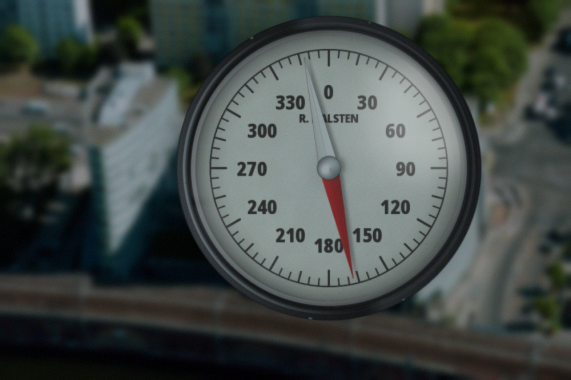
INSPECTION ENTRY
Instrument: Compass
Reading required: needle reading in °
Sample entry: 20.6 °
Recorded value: 167.5 °
